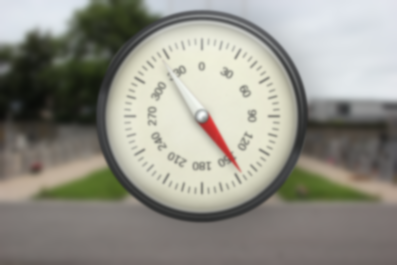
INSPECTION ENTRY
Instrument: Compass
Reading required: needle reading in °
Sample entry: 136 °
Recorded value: 145 °
